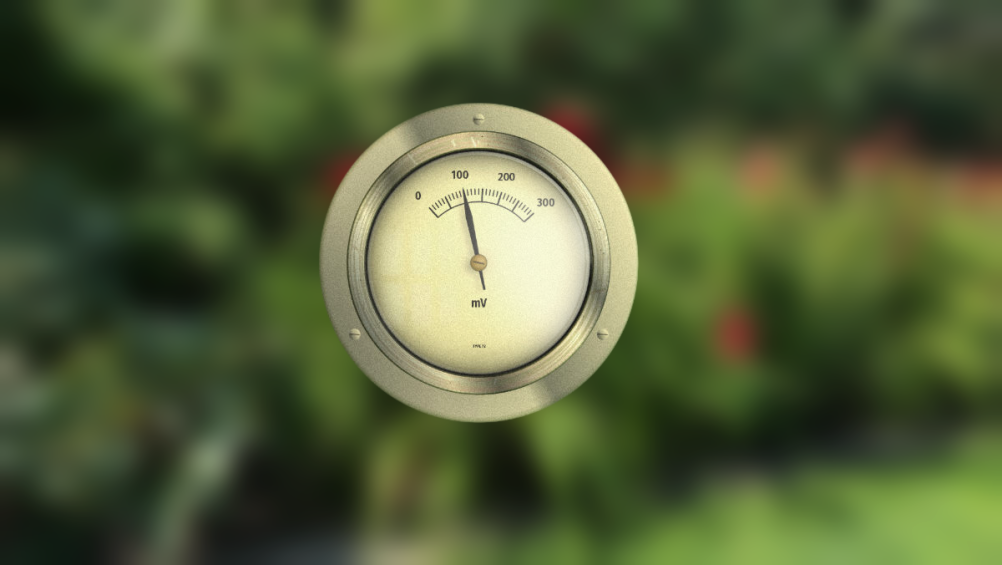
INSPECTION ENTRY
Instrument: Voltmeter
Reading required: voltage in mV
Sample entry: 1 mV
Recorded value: 100 mV
